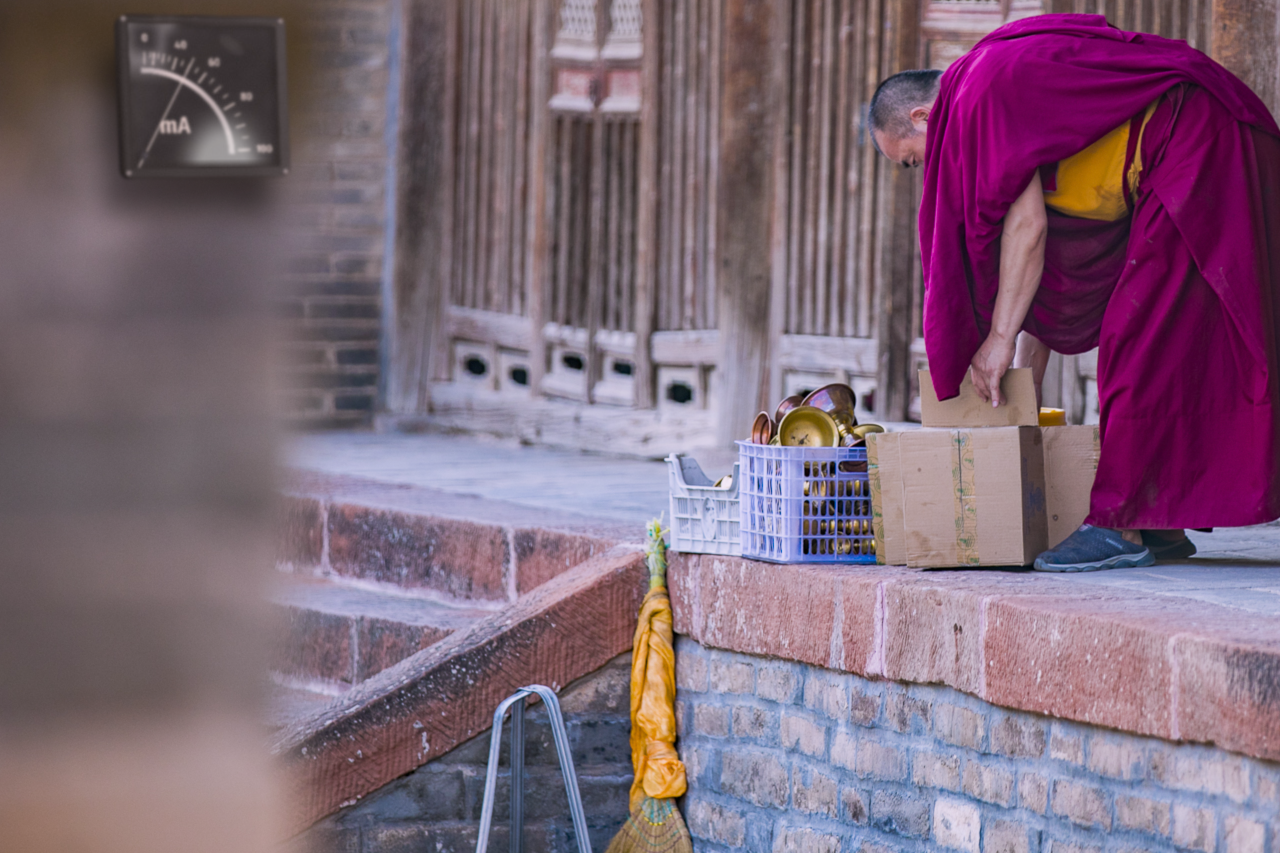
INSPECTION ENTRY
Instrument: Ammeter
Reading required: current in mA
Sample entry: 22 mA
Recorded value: 50 mA
